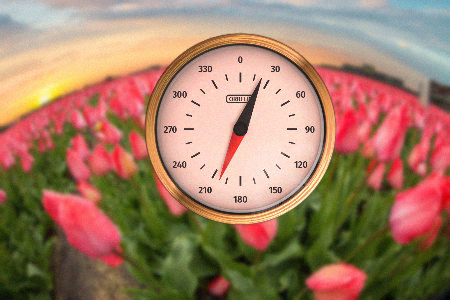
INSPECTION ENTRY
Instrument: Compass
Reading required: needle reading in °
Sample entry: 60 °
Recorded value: 202.5 °
